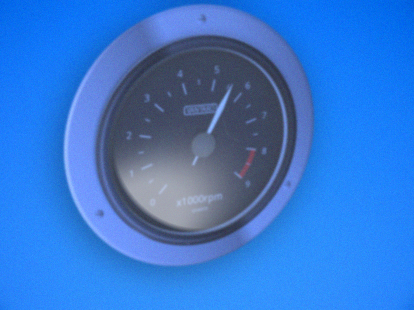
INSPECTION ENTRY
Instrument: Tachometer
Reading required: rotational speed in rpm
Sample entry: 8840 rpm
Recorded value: 5500 rpm
